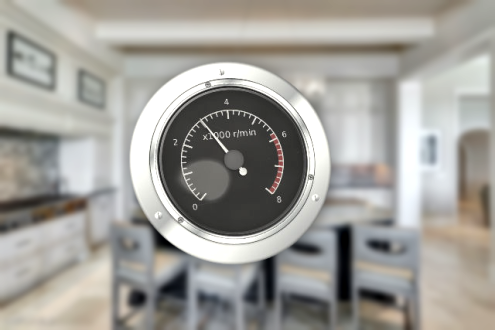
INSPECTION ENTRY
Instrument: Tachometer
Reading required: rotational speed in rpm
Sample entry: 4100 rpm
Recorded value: 3000 rpm
